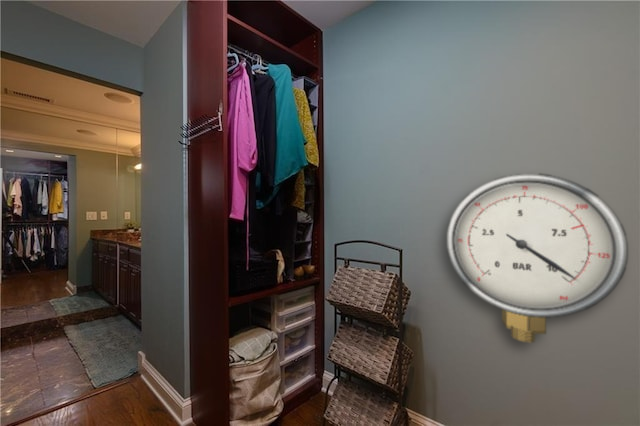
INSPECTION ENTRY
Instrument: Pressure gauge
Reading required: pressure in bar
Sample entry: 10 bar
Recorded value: 9.75 bar
